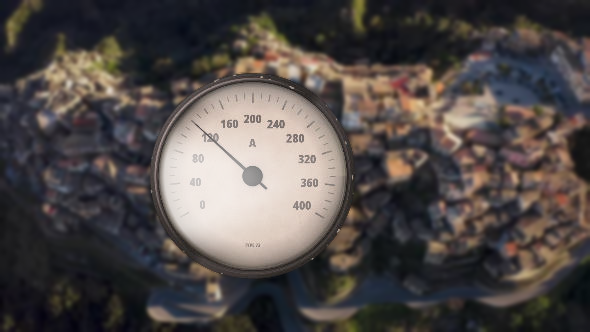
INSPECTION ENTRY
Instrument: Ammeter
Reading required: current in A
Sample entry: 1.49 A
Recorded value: 120 A
